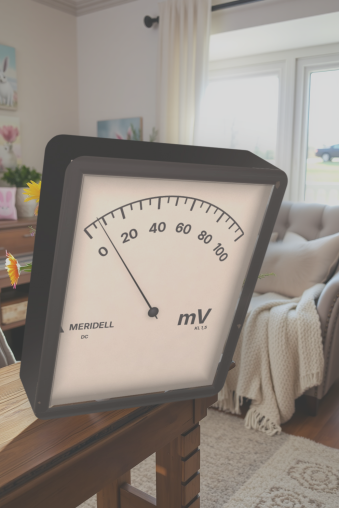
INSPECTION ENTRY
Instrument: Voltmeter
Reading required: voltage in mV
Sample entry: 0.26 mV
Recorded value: 7.5 mV
